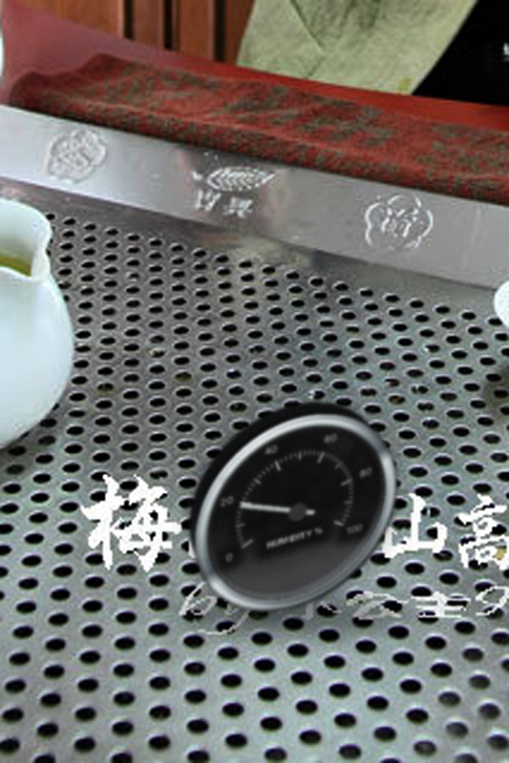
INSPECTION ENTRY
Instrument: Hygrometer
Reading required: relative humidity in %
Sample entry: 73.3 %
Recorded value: 20 %
